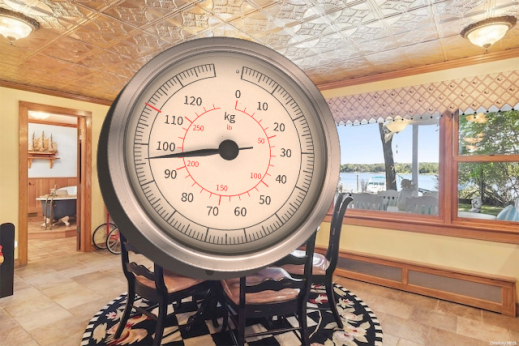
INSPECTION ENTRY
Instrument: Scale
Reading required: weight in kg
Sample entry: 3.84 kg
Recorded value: 96 kg
